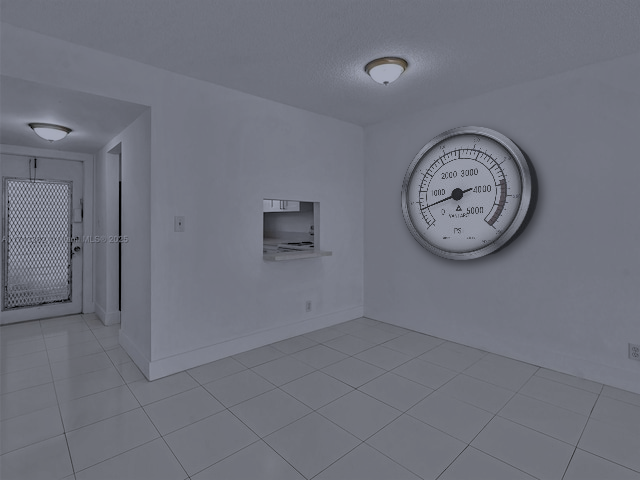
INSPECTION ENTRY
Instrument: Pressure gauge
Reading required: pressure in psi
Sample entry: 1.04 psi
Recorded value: 500 psi
